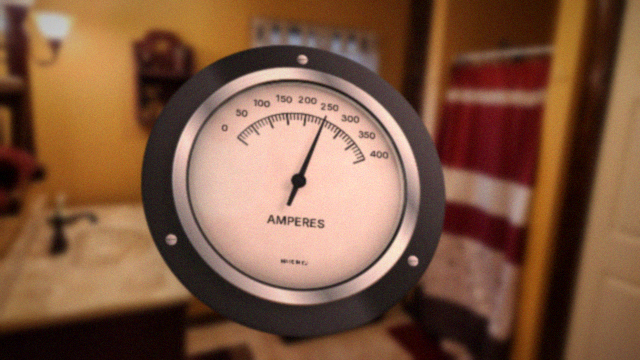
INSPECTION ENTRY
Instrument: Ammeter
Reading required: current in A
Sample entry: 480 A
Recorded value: 250 A
